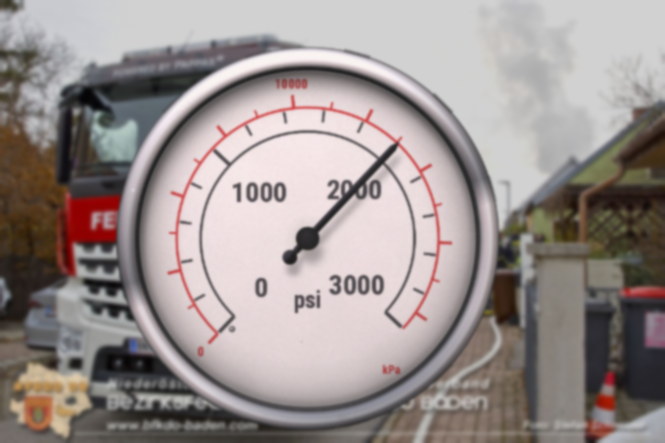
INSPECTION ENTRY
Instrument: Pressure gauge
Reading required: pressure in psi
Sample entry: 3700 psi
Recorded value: 2000 psi
